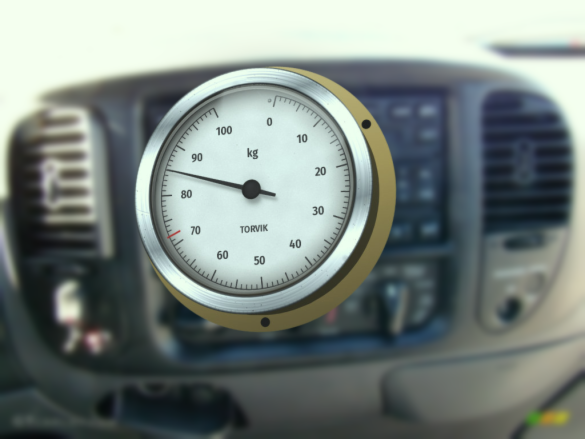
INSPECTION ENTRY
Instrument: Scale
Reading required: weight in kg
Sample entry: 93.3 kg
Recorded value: 85 kg
